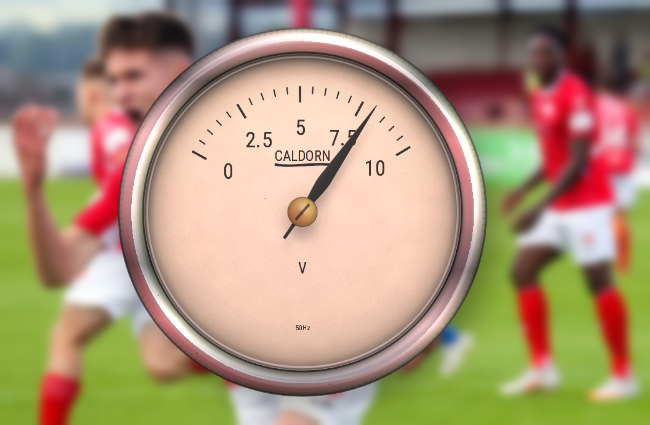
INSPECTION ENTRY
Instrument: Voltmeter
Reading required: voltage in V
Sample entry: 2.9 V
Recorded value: 8 V
